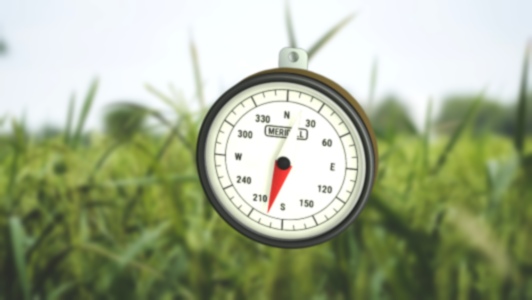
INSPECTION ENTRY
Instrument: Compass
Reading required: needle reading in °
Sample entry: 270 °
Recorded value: 195 °
